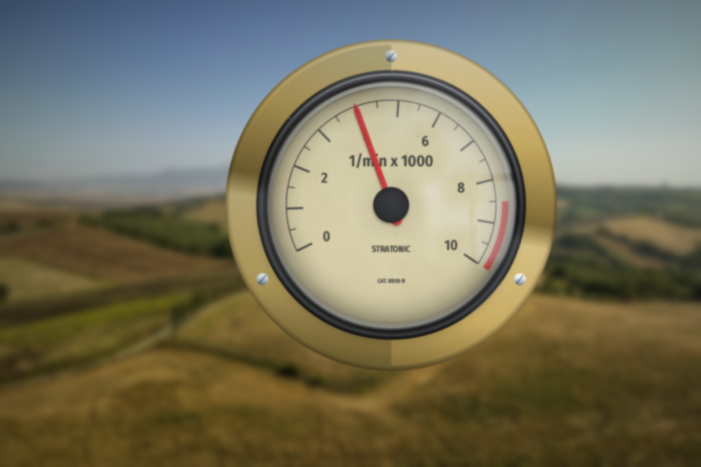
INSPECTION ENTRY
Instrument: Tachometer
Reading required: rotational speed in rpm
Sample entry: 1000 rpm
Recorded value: 4000 rpm
